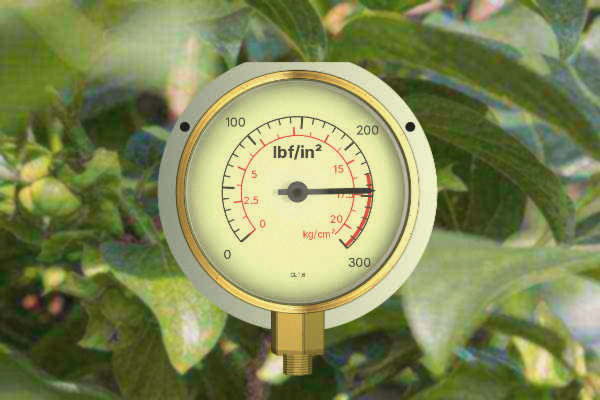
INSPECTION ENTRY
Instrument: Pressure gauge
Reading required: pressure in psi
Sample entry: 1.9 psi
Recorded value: 245 psi
